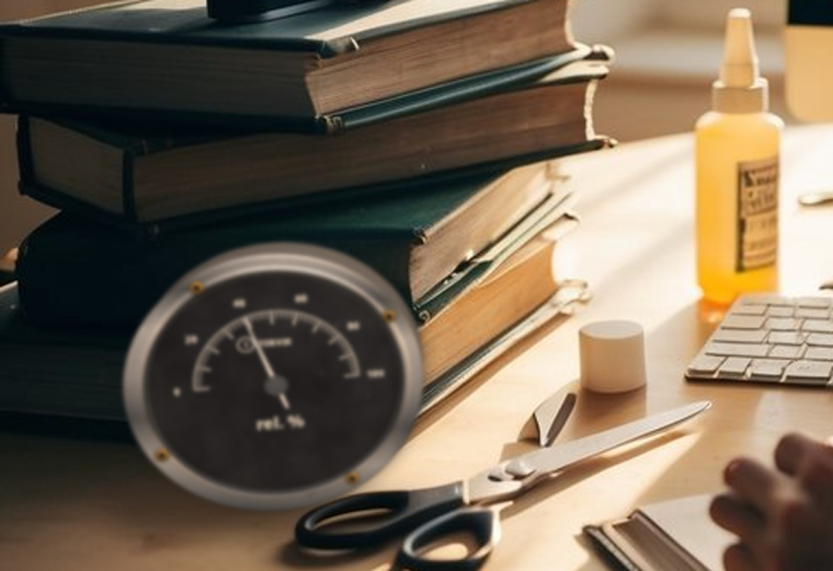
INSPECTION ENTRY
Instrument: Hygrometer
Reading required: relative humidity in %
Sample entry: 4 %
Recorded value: 40 %
